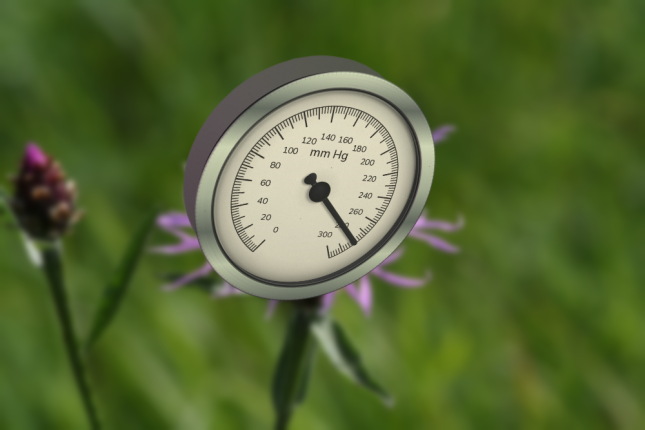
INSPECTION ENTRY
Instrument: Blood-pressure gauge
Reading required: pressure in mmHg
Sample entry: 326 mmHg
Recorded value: 280 mmHg
